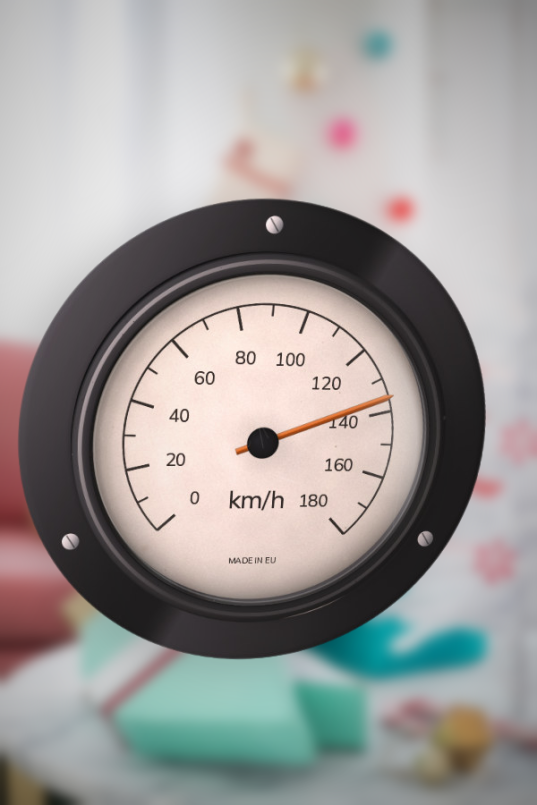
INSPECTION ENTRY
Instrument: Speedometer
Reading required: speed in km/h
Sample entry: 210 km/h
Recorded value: 135 km/h
